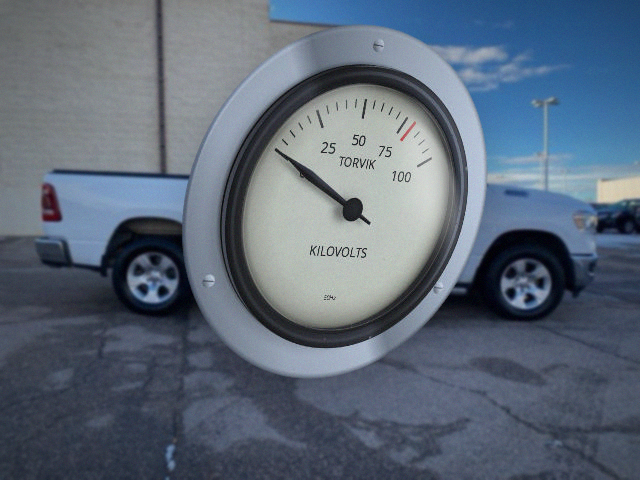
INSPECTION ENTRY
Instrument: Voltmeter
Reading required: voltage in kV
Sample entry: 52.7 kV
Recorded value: 0 kV
